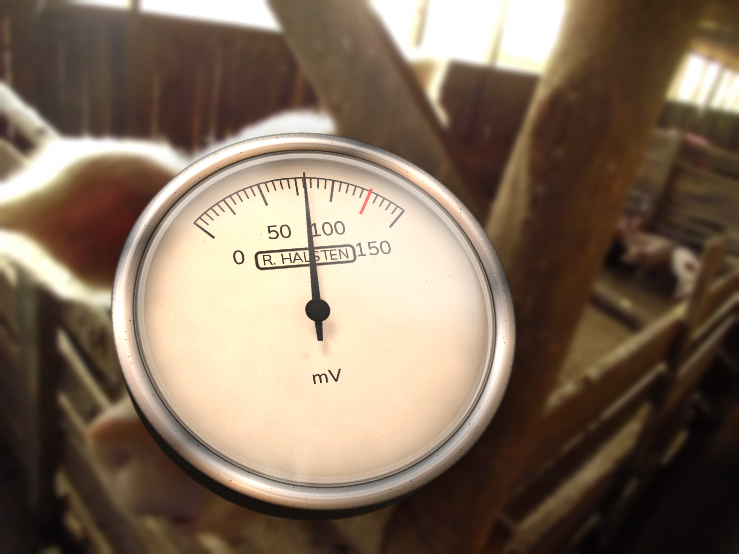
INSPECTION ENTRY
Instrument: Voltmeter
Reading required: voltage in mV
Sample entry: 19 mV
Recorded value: 80 mV
